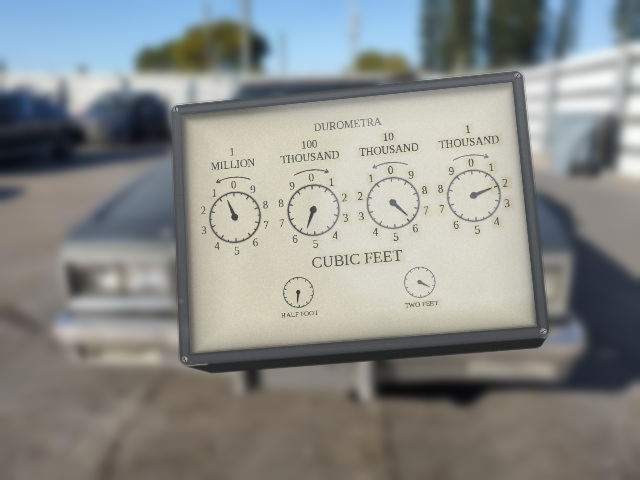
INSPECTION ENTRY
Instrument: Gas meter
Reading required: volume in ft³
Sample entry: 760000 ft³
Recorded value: 56200 ft³
